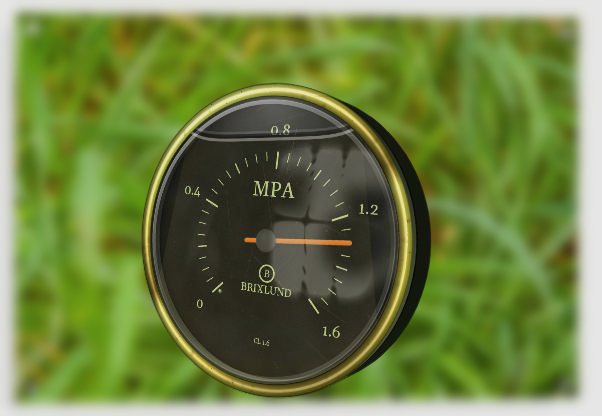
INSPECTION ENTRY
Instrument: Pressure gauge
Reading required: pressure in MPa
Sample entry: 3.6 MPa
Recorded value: 1.3 MPa
